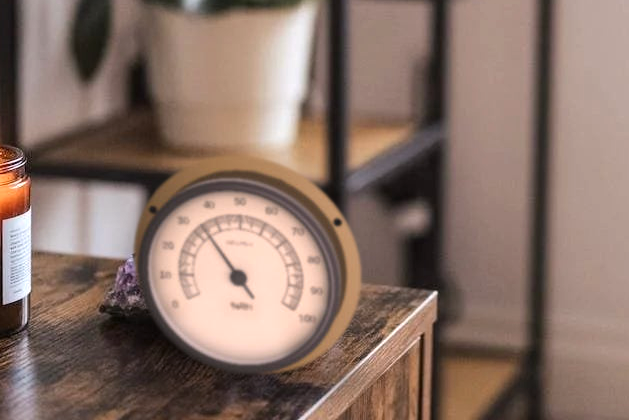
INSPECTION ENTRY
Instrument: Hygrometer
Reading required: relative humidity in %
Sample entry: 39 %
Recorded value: 35 %
